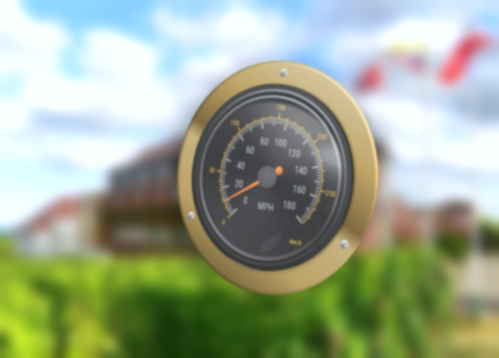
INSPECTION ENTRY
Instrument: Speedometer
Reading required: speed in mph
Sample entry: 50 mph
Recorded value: 10 mph
